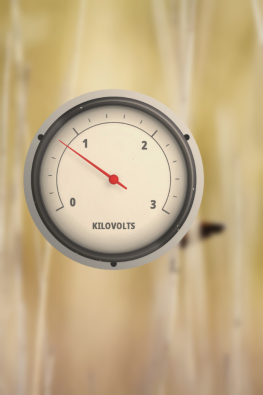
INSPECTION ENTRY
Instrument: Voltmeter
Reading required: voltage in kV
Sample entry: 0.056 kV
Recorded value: 0.8 kV
